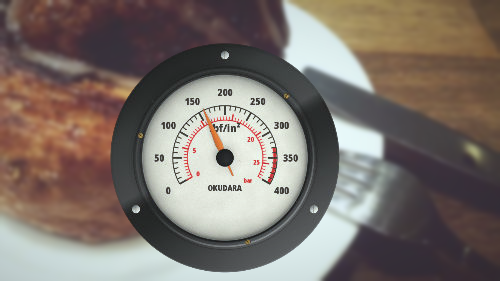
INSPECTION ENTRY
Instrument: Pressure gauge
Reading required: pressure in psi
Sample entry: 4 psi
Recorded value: 160 psi
